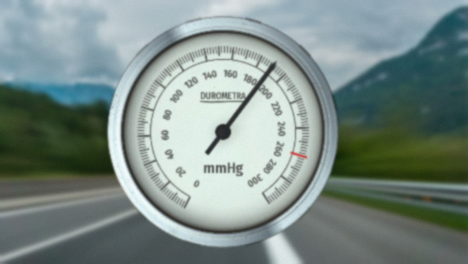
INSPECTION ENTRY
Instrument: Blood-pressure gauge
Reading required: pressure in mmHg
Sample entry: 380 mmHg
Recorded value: 190 mmHg
